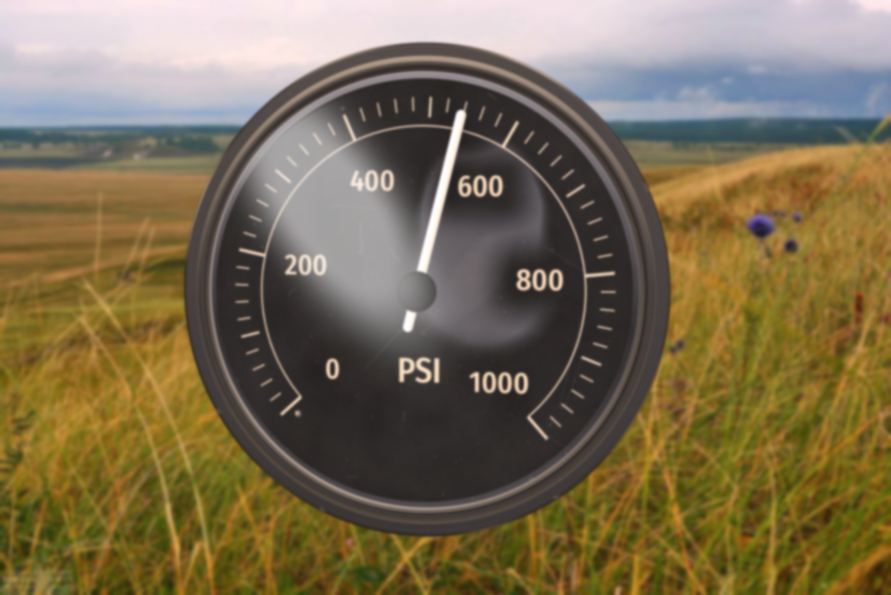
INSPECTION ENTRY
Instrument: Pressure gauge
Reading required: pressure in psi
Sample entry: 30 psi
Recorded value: 540 psi
